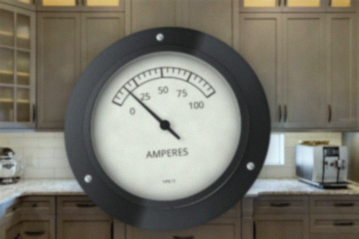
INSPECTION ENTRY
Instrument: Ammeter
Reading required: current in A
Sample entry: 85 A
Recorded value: 15 A
